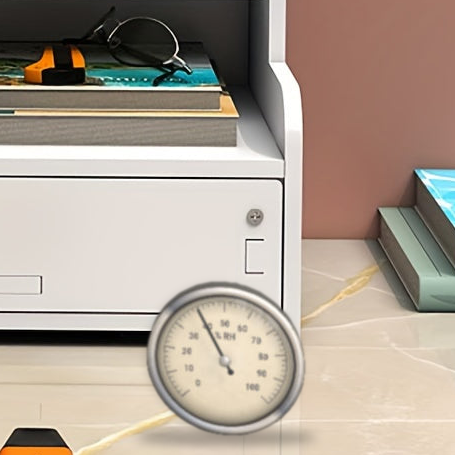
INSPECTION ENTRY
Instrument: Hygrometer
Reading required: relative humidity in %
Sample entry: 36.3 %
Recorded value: 40 %
